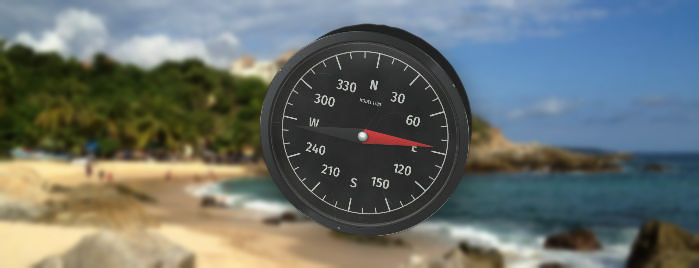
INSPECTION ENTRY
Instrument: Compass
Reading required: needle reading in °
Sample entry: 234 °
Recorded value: 85 °
